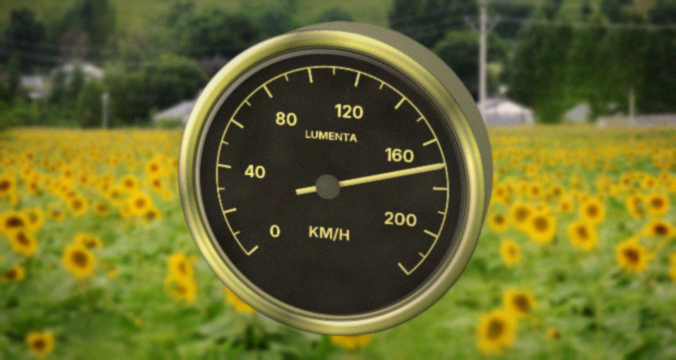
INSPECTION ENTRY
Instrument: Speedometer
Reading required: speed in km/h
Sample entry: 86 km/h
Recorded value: 170 km/h
